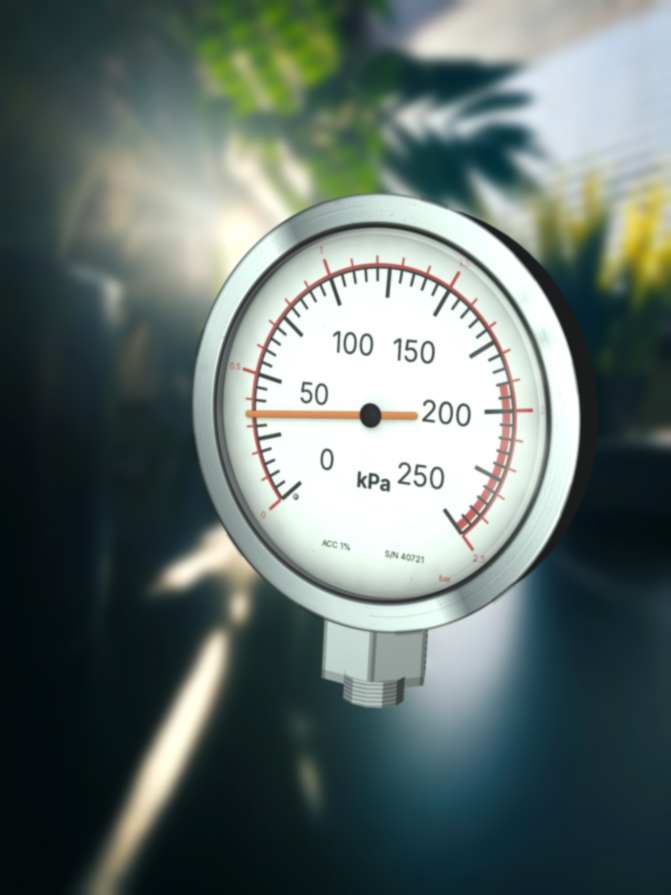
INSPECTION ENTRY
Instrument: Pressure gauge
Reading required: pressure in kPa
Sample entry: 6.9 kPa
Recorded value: 35 kPa
